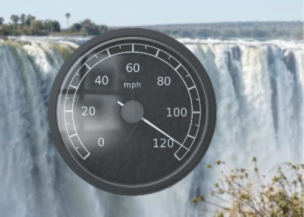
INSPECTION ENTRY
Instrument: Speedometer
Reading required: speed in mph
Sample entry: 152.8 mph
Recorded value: 115 mph
